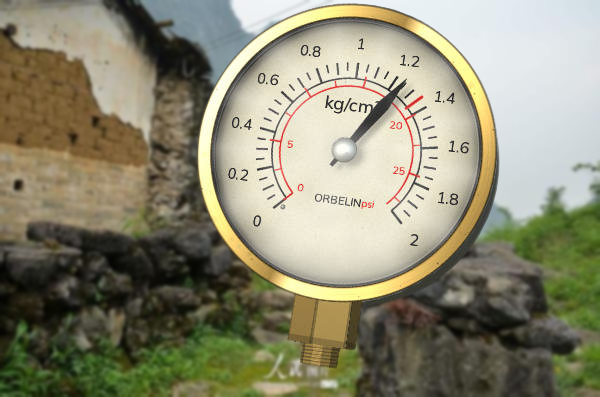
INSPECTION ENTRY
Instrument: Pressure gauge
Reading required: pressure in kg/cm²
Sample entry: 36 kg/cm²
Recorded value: 1.25 kg/cm²
